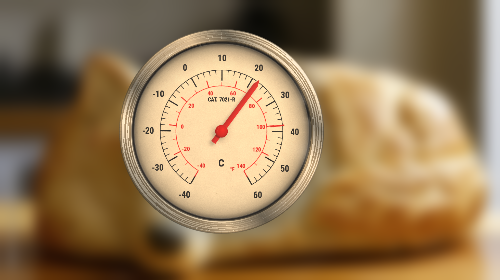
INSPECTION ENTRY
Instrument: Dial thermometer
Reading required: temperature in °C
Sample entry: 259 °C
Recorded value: 22 °C
